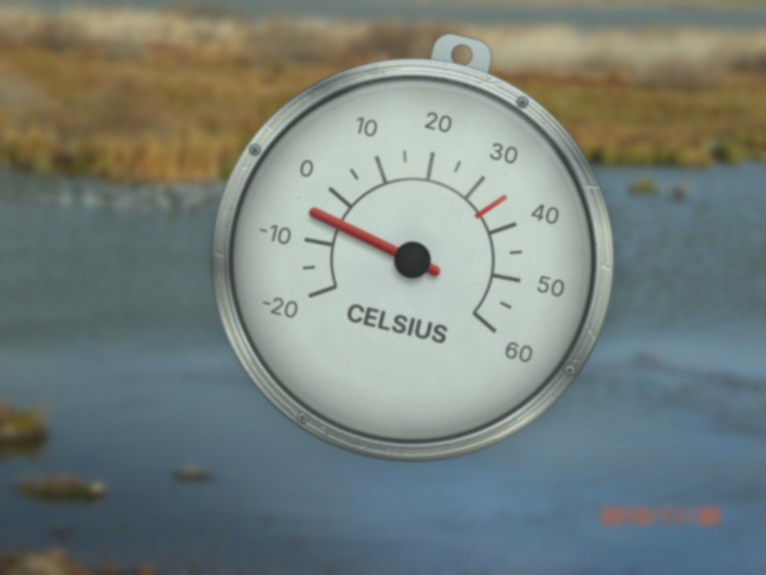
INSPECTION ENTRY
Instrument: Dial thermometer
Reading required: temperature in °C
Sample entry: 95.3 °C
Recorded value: -5 °C
